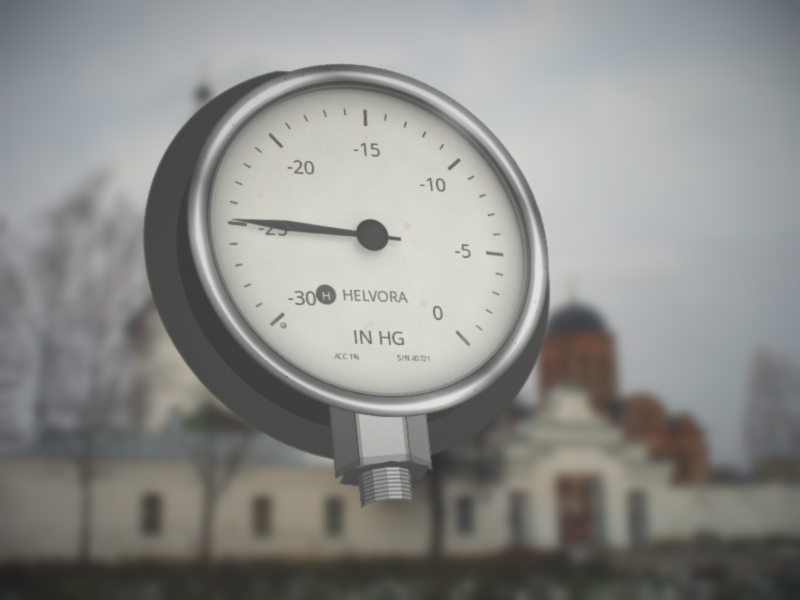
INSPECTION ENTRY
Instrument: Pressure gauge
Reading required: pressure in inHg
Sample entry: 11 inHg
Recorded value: -25 inHg
